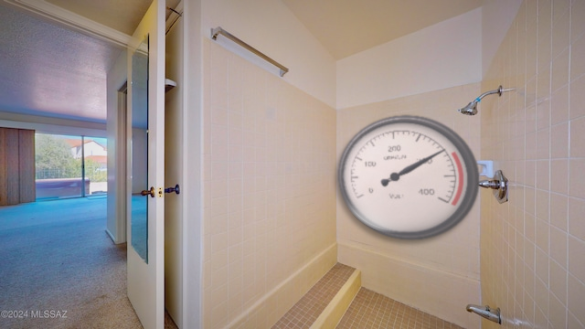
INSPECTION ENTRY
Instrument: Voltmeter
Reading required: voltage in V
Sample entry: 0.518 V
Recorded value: 300 V
